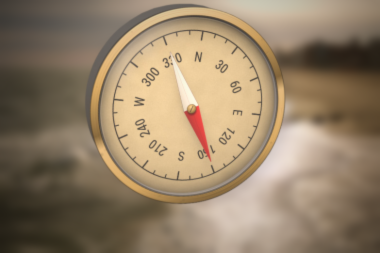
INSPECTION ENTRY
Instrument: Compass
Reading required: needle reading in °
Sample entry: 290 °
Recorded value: 150 °
